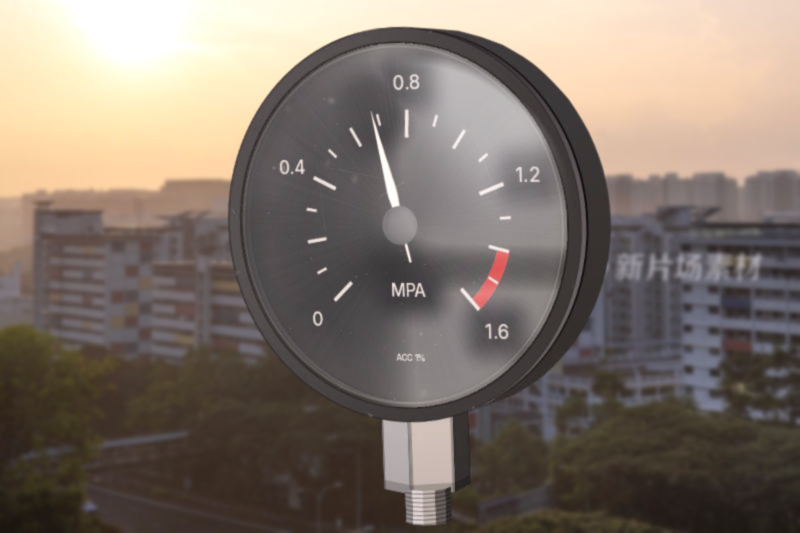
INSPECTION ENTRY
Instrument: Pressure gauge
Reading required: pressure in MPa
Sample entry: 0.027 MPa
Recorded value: 0.7 MPa
